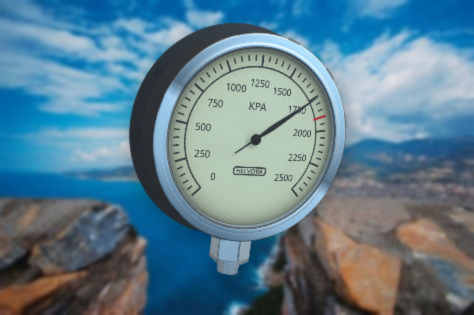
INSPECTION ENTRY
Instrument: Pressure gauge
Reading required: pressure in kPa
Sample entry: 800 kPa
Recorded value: 1750 kPa
